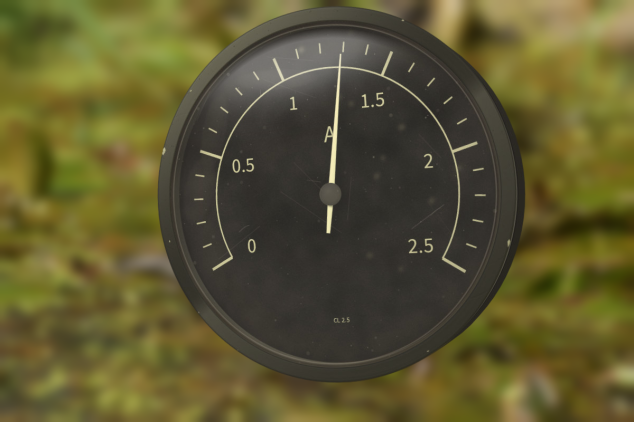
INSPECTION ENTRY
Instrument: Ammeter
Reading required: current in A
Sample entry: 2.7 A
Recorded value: 1.3 A
